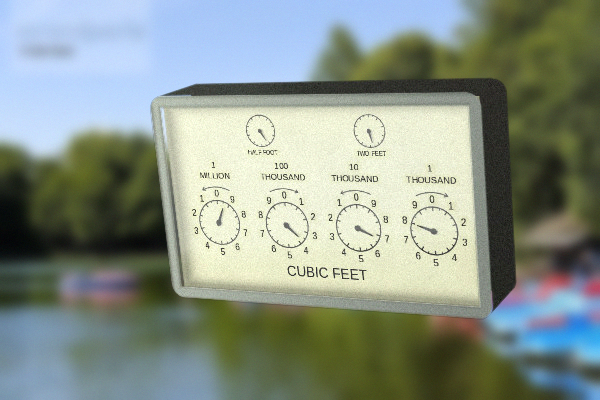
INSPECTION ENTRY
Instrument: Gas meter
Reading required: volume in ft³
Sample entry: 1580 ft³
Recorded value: 936800 ft³
